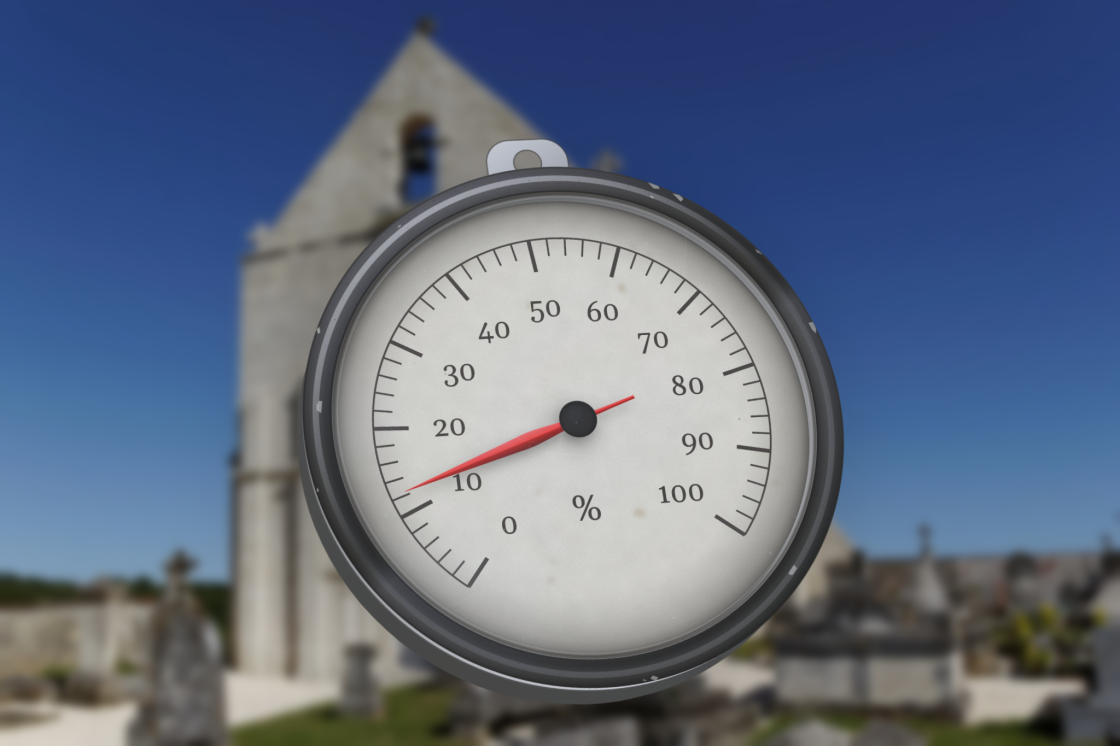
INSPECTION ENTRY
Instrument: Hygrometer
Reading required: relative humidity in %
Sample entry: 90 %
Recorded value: 12 %
